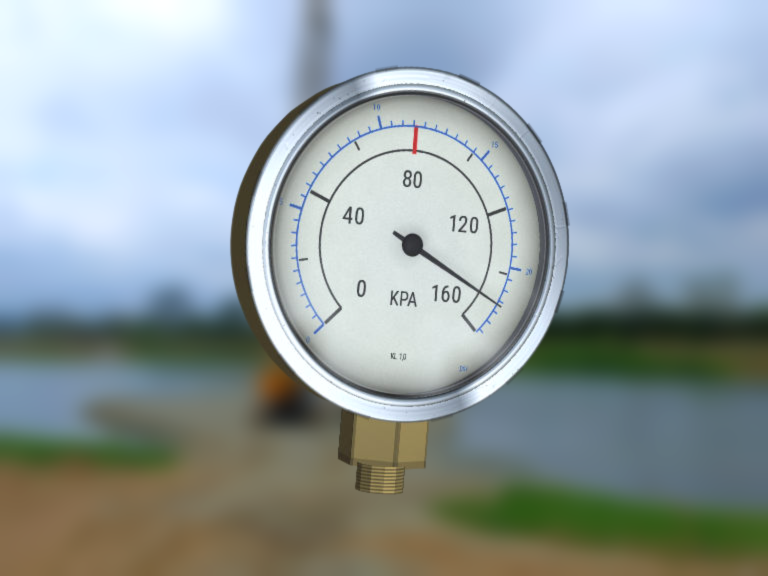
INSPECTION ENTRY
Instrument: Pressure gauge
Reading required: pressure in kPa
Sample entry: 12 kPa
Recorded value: 150 kPa
